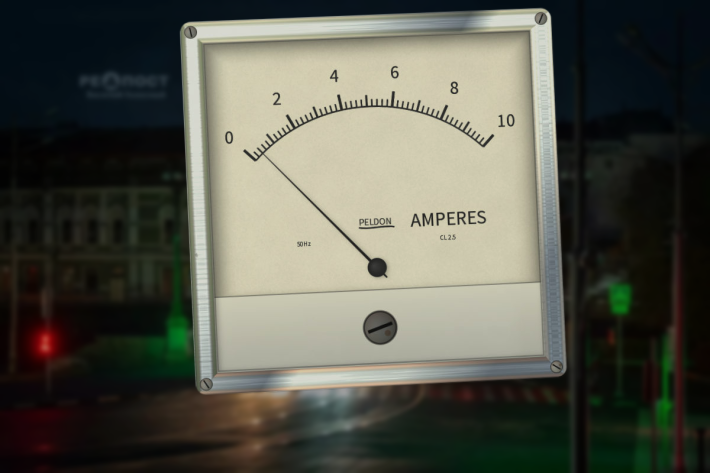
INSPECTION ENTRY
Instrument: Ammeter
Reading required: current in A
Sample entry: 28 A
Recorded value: 0.4 A
